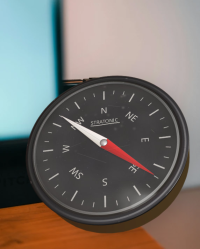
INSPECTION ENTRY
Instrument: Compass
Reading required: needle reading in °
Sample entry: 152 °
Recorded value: 130 °
